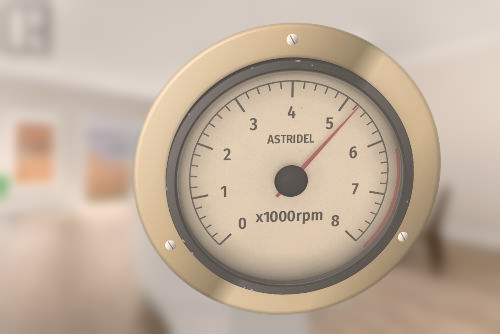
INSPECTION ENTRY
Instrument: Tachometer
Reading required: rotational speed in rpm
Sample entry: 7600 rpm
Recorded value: 5200 rpm
